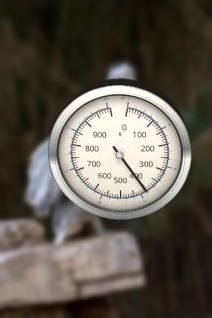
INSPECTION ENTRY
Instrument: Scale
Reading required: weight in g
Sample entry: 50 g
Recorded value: 400 g
